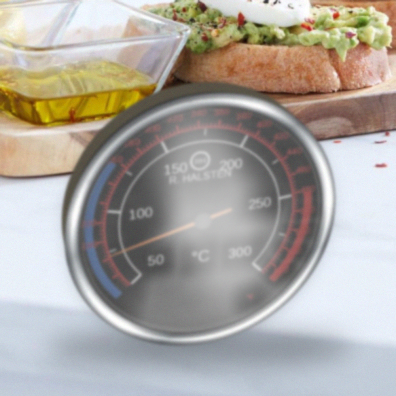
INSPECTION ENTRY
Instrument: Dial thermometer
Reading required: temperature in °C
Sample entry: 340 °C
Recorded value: 75 °C
